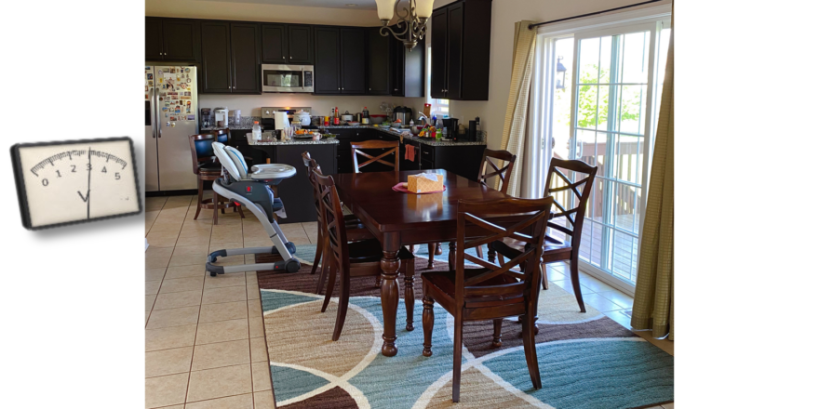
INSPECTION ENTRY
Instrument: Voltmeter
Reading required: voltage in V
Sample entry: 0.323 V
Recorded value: 3 V
